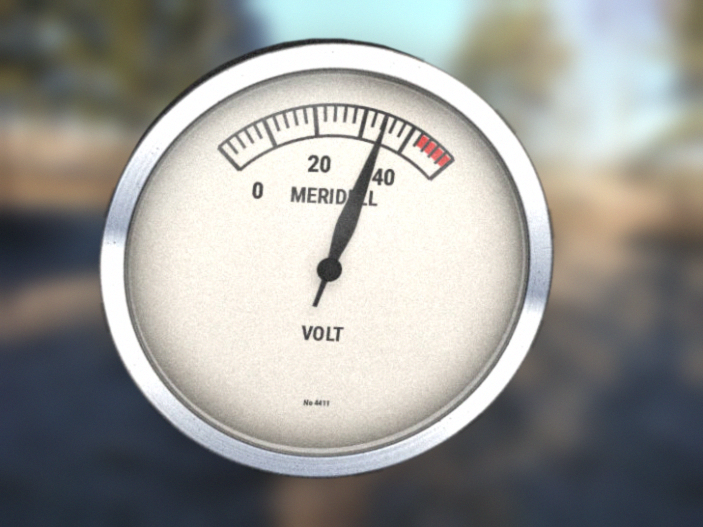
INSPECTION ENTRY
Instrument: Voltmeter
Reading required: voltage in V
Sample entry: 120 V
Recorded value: 34 V
